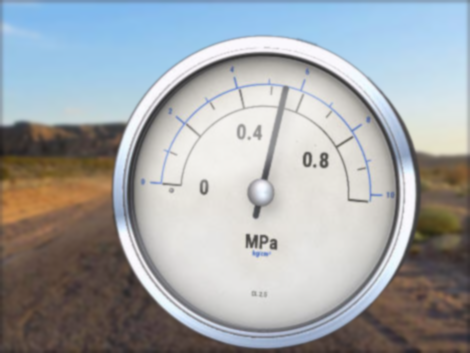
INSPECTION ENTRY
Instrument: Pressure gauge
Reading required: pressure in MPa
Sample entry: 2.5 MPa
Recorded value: 0.55 MPa
